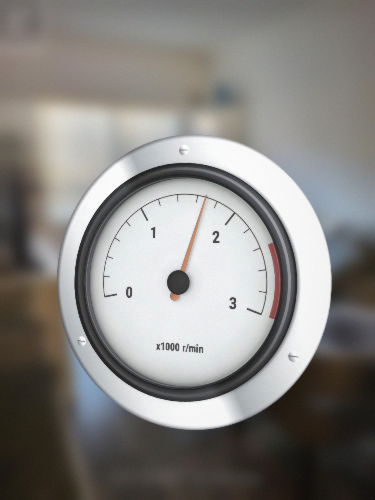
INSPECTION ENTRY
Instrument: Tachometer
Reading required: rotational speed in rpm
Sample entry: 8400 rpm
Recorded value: 1700 rpm
